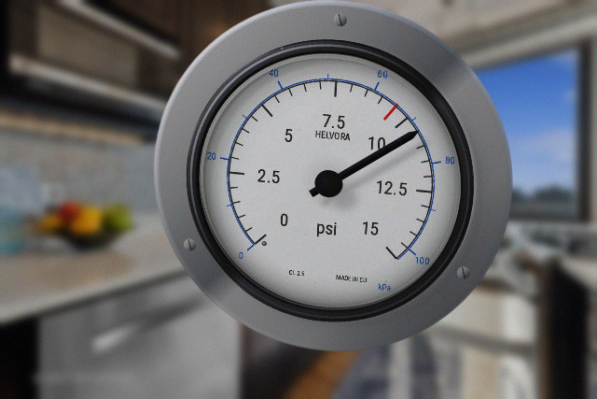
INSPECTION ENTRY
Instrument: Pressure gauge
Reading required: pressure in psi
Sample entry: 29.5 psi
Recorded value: 10.5 psi
